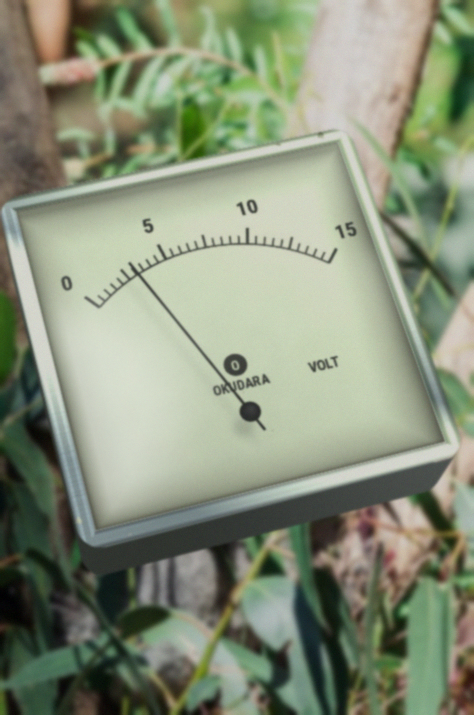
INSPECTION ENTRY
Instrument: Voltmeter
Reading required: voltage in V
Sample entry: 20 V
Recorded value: 3 V
